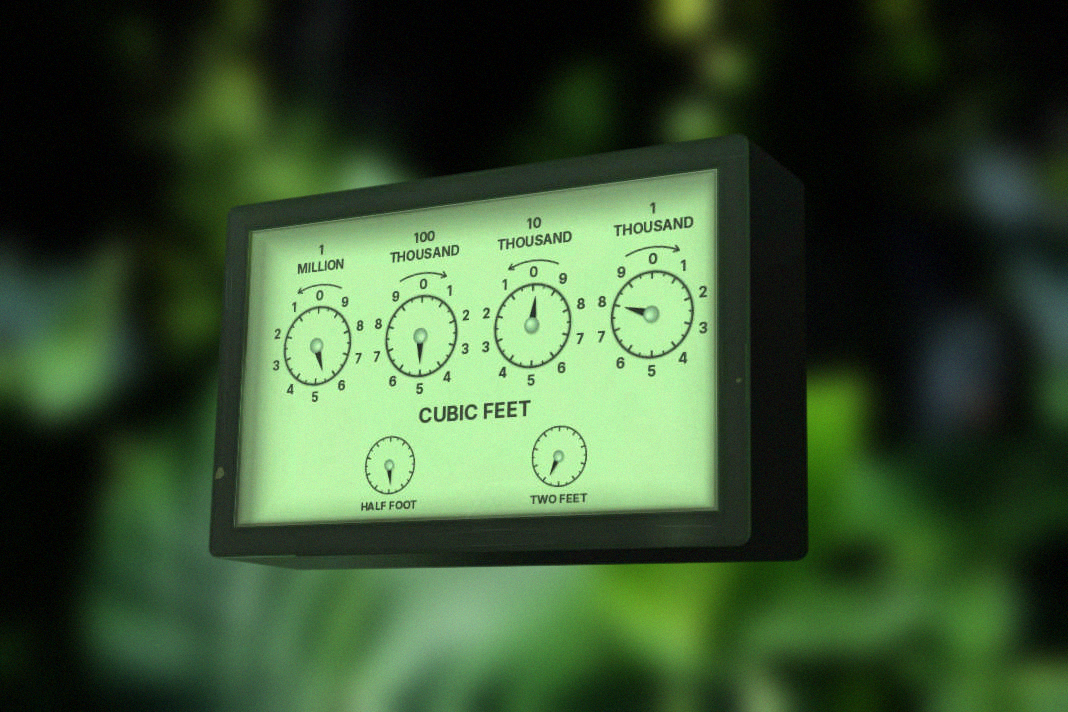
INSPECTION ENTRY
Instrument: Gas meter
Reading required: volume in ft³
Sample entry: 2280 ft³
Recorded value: 549800 ft³
